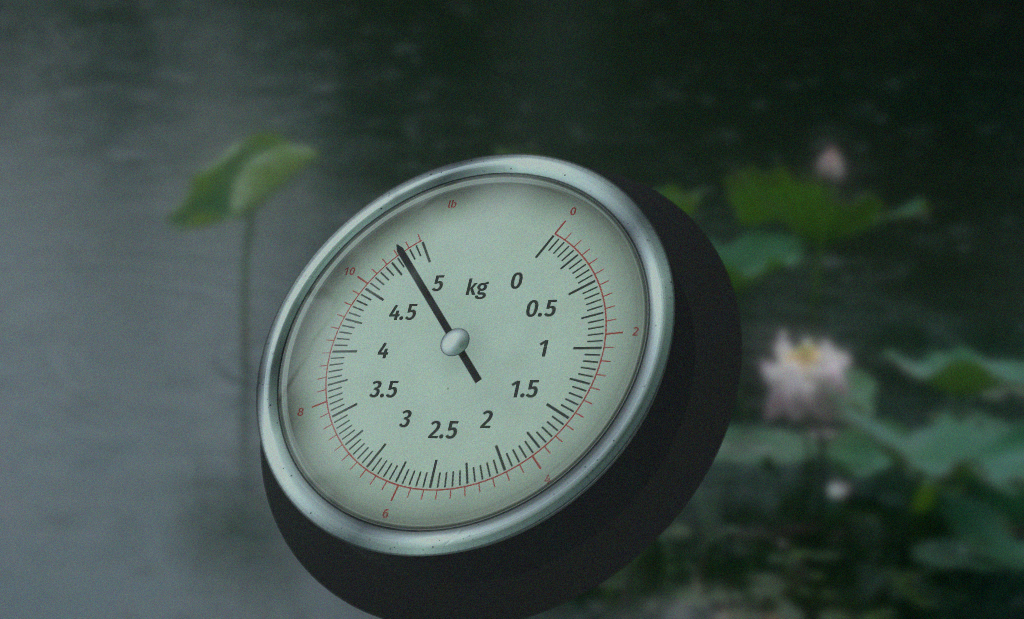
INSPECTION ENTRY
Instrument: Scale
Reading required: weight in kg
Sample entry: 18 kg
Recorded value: 4.85 kg
